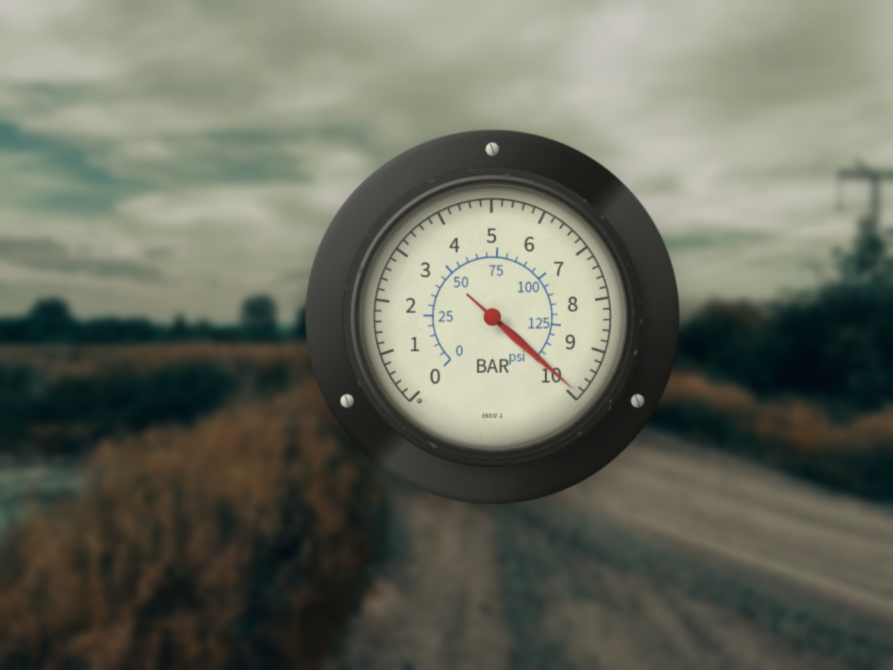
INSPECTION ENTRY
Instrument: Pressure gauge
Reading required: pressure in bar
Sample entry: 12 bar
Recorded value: 9.9 bar
